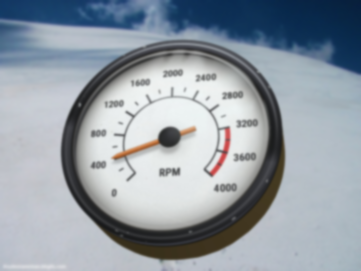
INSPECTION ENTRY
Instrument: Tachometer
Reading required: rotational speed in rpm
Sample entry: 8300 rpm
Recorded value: 400 rpm
